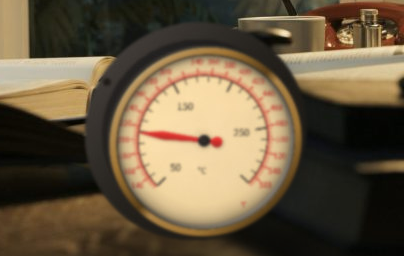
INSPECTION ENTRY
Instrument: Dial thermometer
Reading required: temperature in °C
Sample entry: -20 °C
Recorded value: 100 °C
